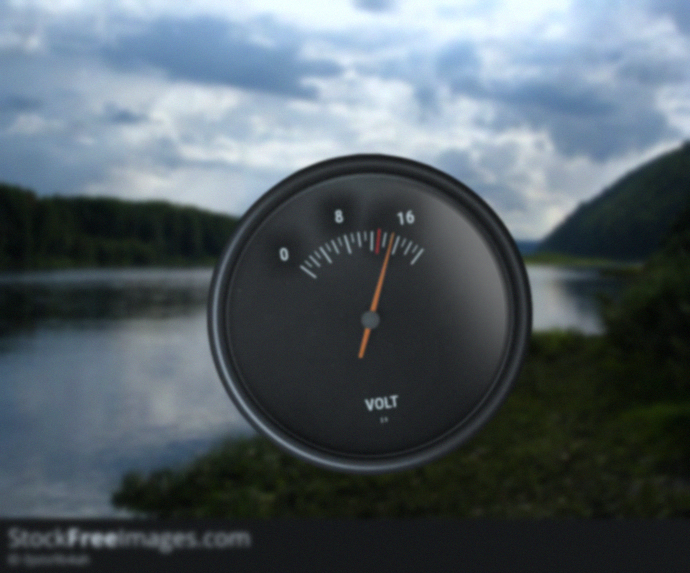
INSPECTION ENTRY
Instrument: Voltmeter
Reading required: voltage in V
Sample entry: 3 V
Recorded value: 15 V
